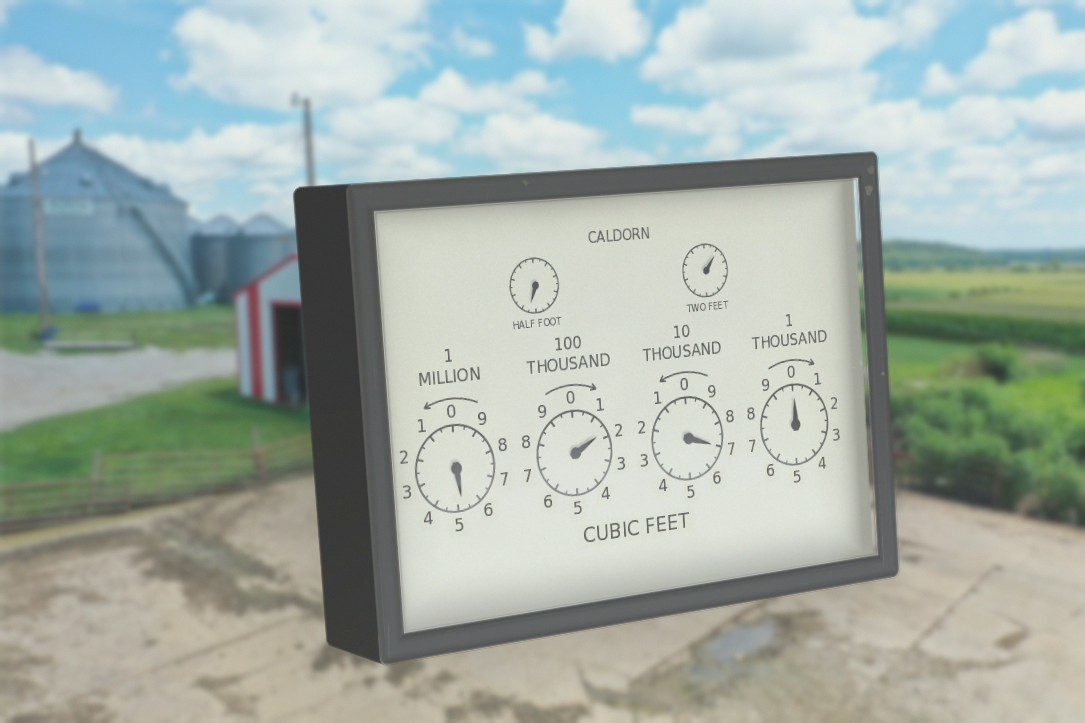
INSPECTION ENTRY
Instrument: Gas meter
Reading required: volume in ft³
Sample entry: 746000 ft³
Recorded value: 517000 ft³
